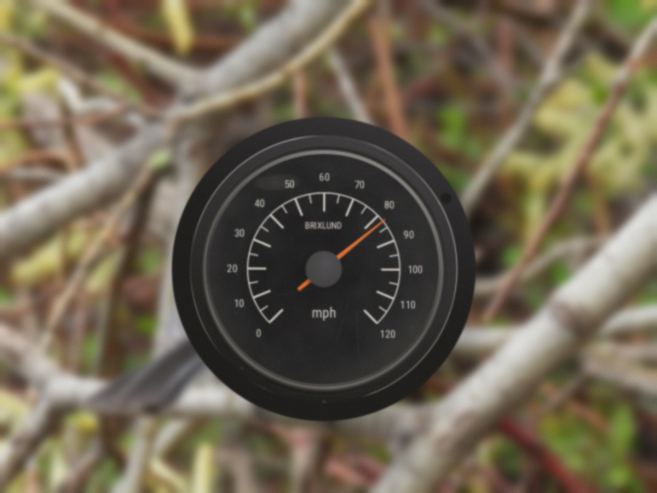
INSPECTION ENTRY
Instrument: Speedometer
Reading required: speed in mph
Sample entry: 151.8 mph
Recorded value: 82.5 mph
